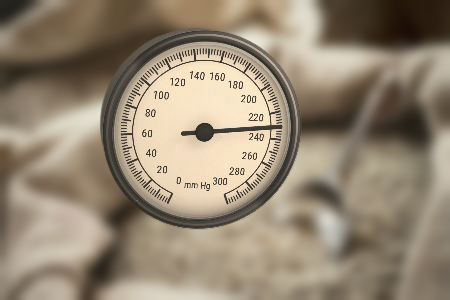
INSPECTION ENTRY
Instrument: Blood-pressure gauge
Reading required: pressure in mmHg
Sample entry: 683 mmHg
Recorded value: 230 mmHg
